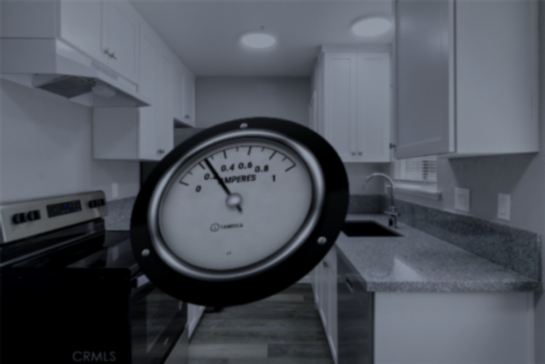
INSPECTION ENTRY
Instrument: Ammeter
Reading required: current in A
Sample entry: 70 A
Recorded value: 0.25 A
